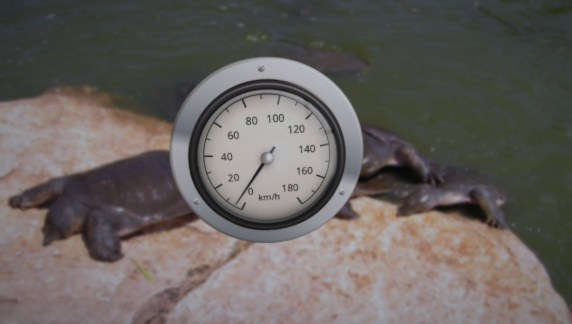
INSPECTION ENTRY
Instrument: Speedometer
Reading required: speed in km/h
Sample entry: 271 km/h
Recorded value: 5 km/h
